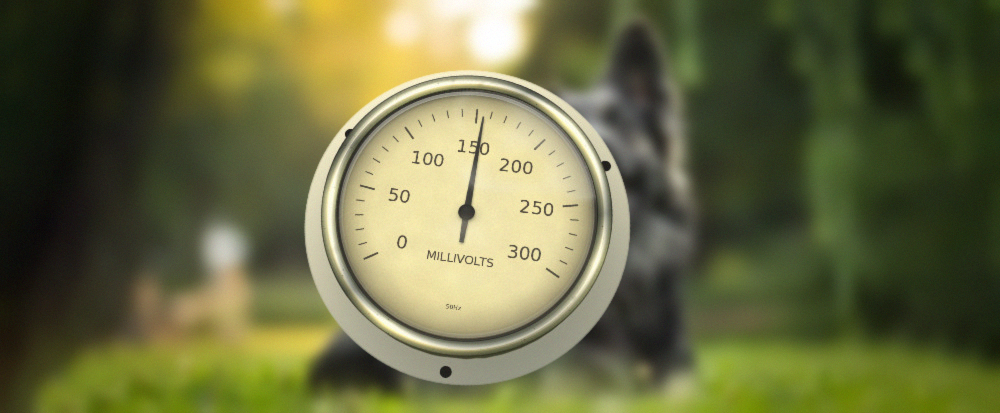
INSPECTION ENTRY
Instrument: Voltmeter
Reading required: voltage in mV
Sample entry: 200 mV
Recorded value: 155 mV
